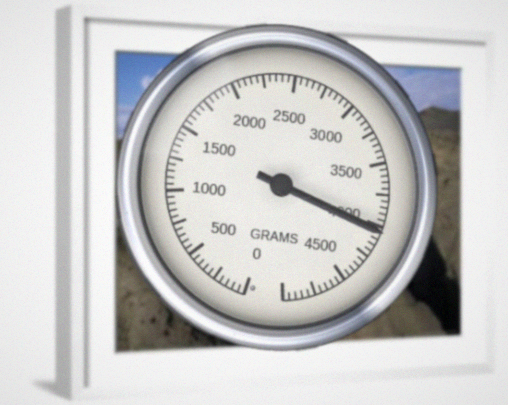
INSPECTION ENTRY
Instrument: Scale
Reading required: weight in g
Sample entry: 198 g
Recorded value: 4050 g
